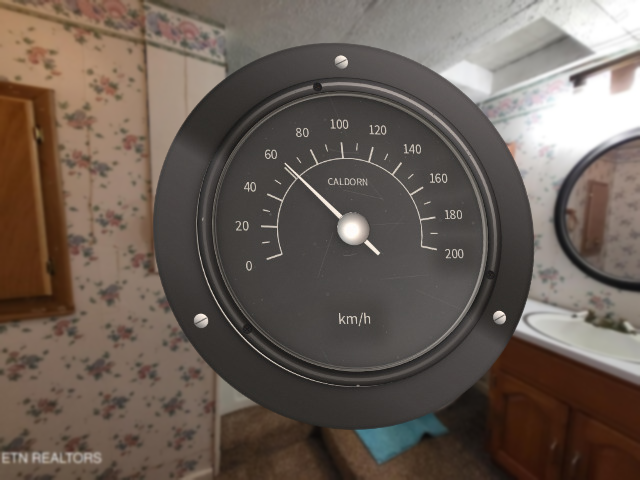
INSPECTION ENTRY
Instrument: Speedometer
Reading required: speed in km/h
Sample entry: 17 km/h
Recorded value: 60 km/h
